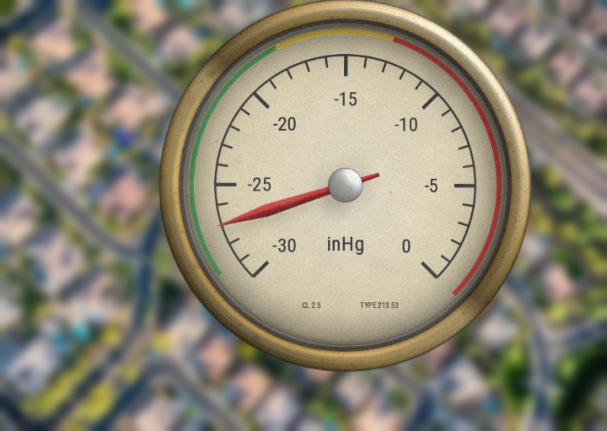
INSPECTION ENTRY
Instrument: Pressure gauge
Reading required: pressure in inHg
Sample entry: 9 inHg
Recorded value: -27 inHg
